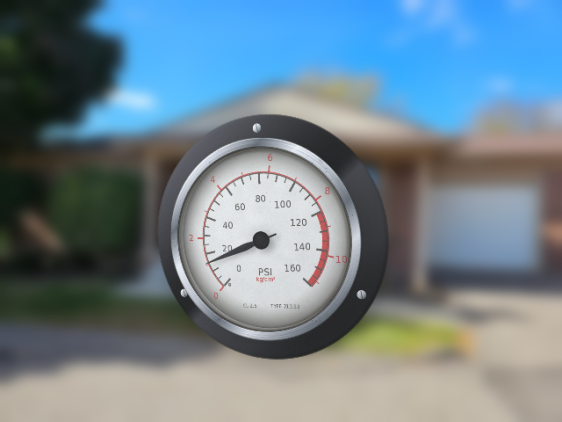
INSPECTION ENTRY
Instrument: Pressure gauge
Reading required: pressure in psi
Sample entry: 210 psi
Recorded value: 15 psi
